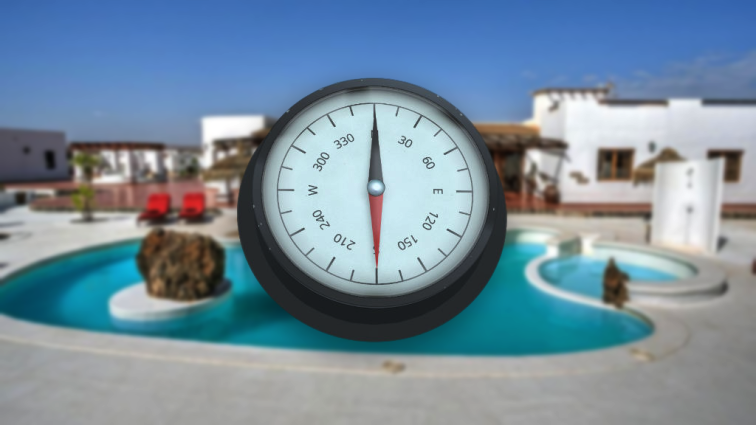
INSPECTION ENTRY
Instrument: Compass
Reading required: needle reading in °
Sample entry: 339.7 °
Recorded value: 180 °
